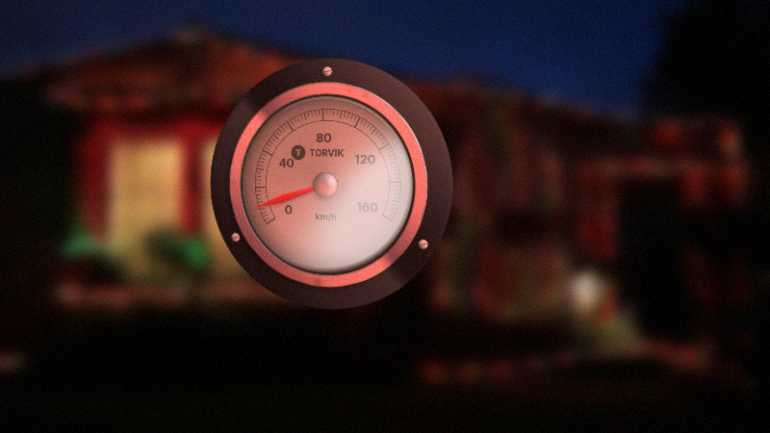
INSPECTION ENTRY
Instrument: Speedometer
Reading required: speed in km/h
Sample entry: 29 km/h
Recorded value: 10 km/h
